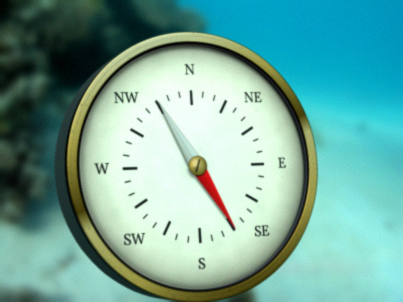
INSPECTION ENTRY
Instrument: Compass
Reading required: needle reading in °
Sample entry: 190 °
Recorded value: 150 °
